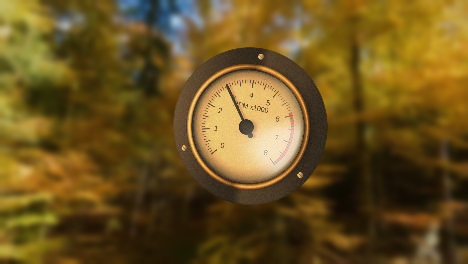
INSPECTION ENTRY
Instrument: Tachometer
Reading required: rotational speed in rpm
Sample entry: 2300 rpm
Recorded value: 3000 rpm
